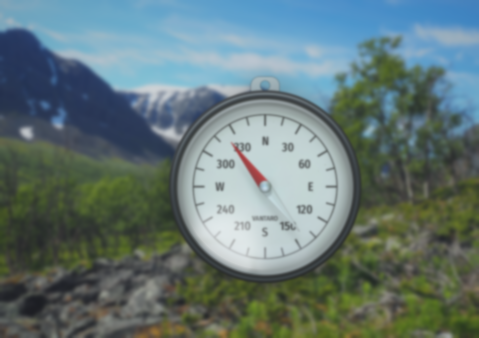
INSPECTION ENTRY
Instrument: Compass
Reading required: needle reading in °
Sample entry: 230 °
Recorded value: 322.5 °
